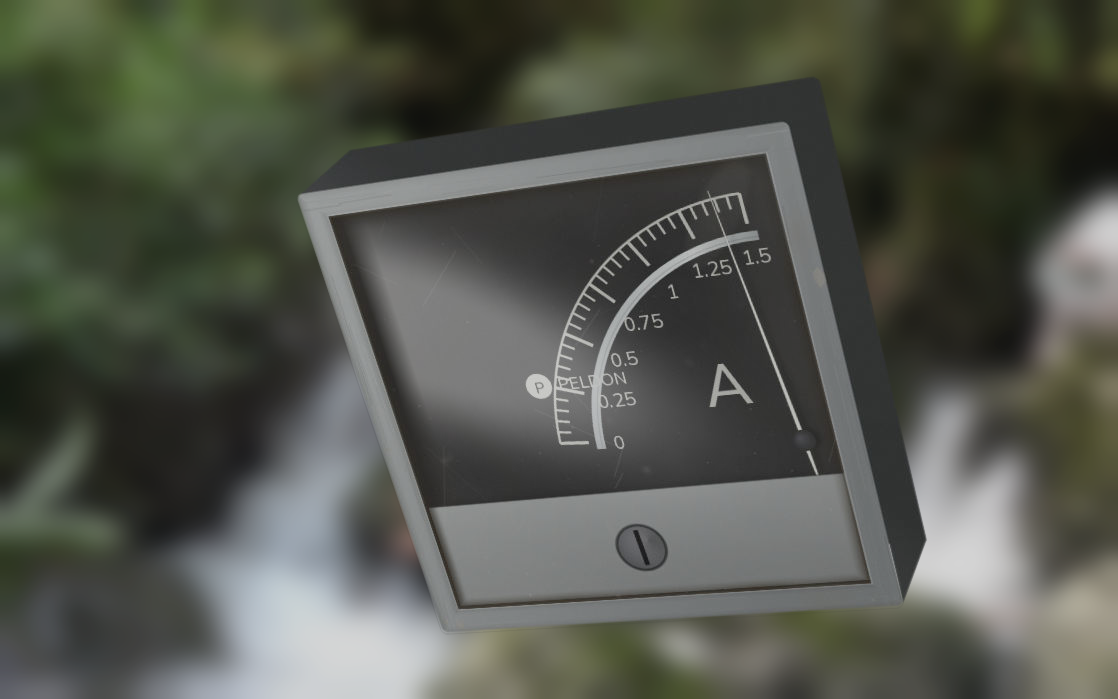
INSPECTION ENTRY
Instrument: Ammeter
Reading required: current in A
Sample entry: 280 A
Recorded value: 1.4 A
